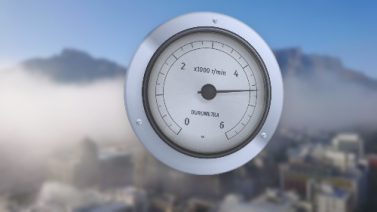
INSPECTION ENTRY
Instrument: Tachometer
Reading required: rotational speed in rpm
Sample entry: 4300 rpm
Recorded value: 4625 rpm
